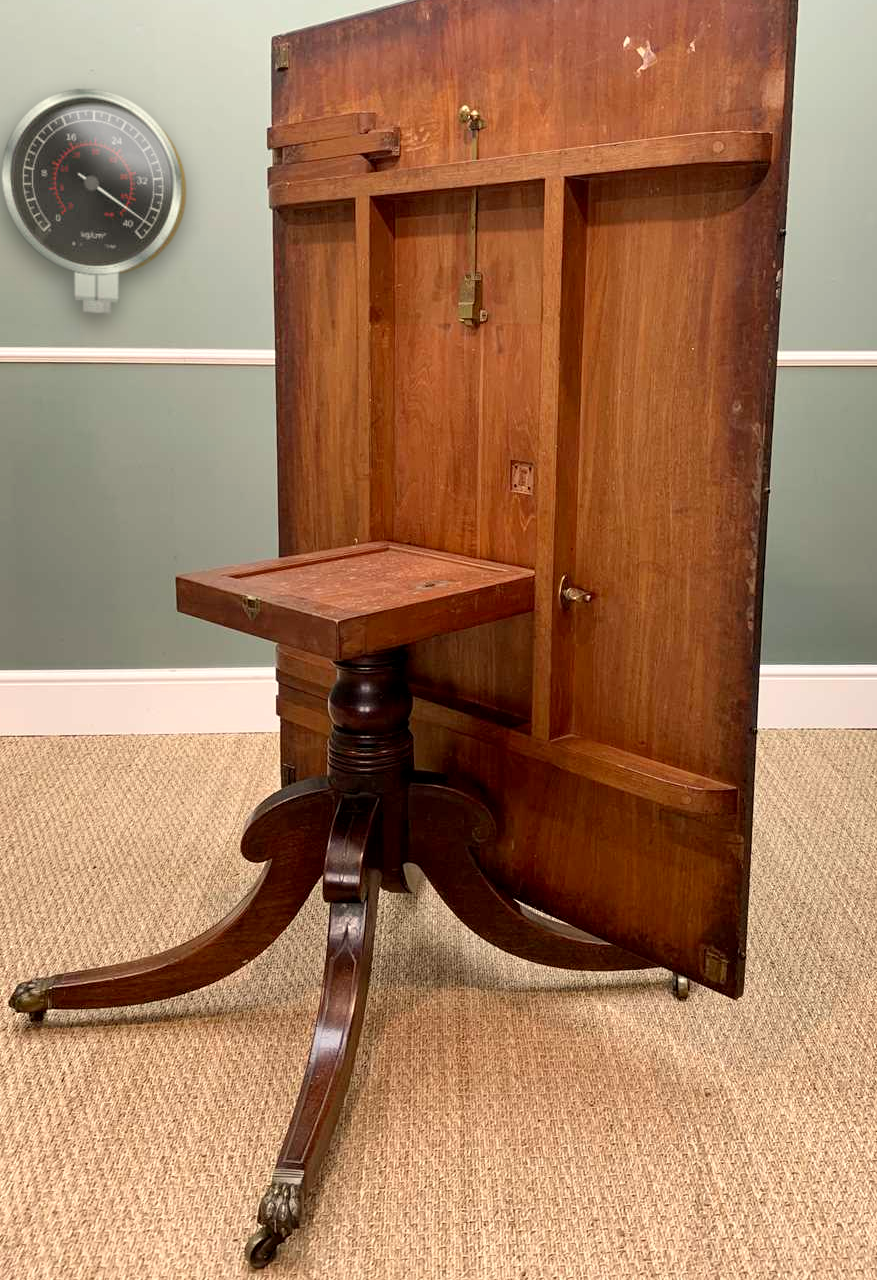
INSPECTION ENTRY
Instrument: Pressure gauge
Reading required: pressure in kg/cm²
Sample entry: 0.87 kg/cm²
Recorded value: 38 kg/cm²
